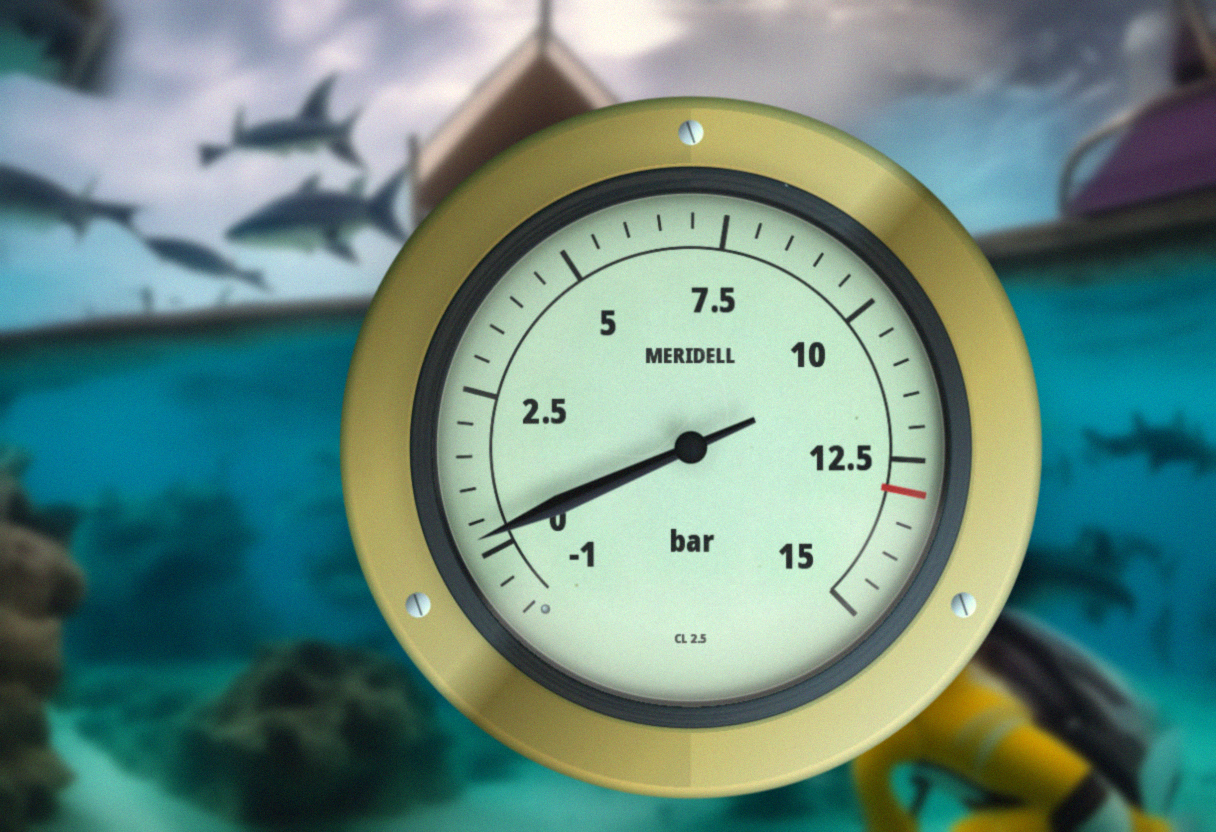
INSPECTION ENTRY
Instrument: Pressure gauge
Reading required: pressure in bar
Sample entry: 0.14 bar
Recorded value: 0.25 bar
